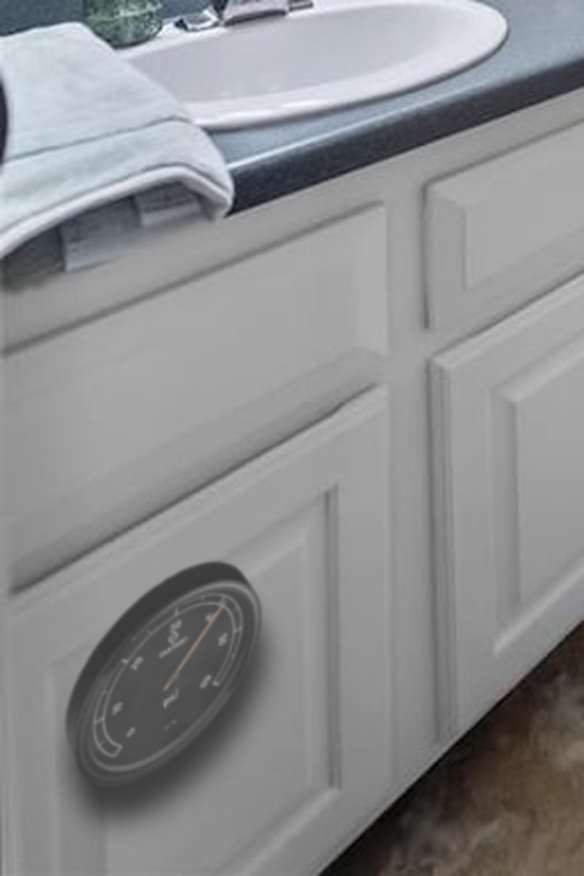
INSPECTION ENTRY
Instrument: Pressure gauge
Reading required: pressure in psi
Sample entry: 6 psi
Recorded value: 40 psi
